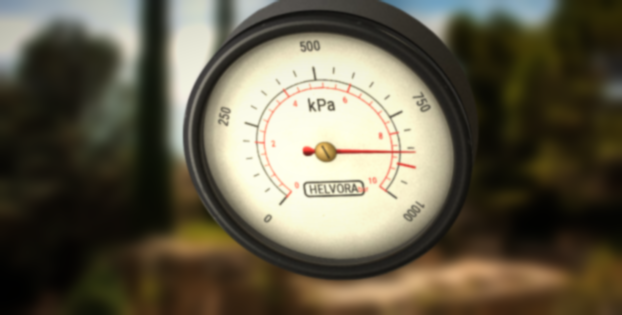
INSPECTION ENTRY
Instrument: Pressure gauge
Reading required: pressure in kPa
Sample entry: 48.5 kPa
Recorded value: 850 kPa
